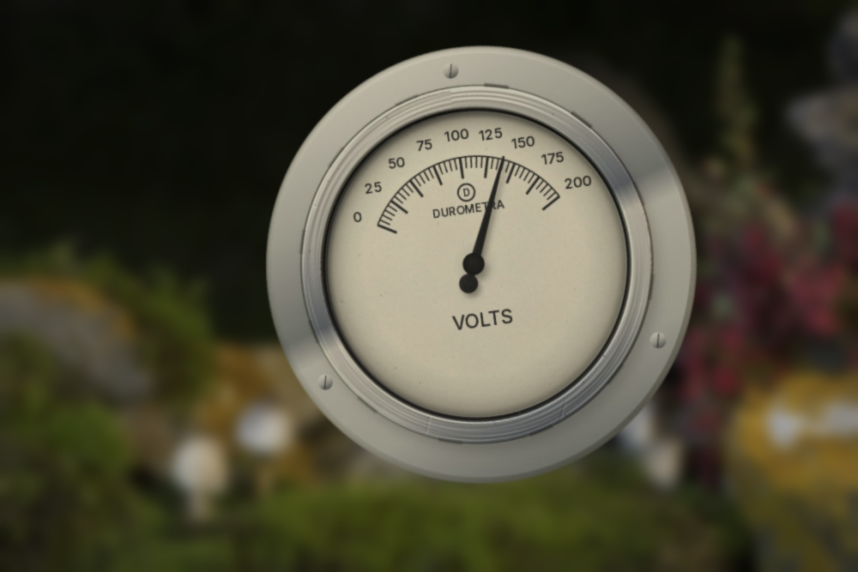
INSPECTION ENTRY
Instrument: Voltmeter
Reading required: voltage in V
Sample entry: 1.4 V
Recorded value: 140 V
